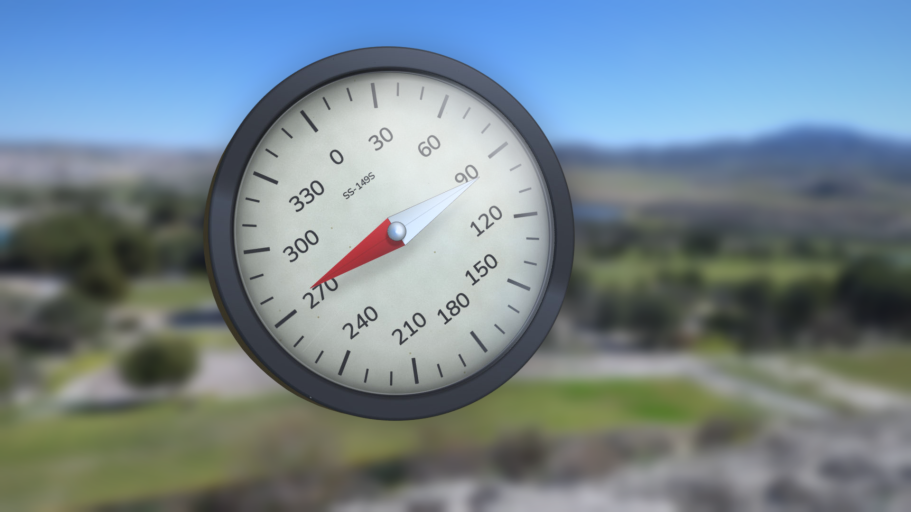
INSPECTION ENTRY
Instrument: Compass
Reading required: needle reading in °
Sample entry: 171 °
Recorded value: 275 °
